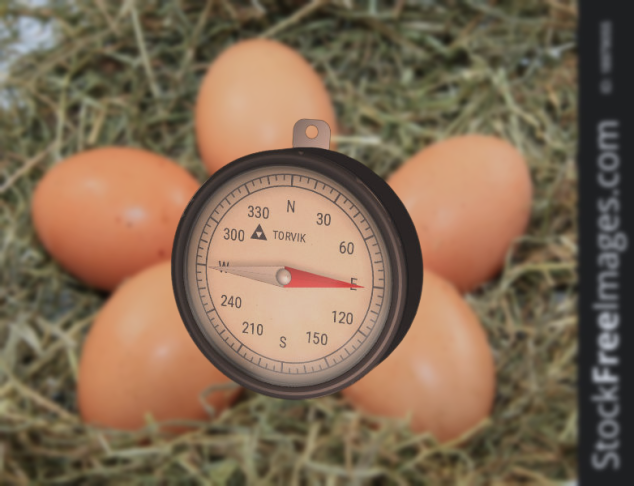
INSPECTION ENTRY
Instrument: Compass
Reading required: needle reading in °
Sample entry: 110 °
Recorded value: 90 °
